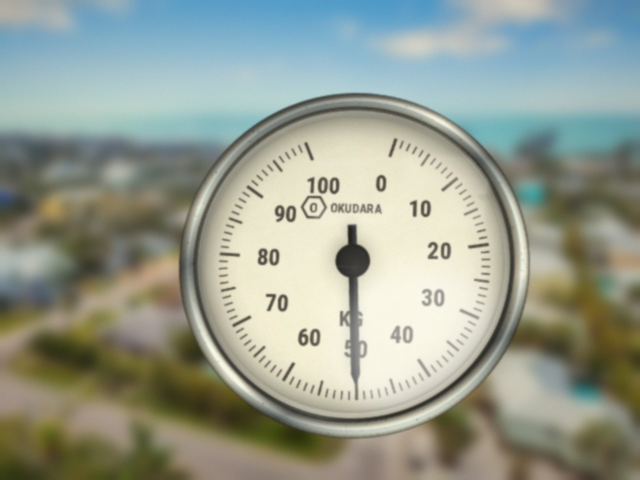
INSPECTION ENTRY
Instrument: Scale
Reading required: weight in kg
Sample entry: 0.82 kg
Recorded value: 50 kg
